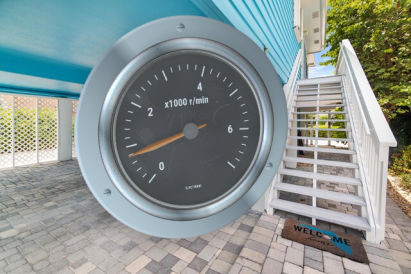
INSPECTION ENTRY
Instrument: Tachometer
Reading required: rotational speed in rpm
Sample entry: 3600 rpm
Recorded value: 800 rpm
